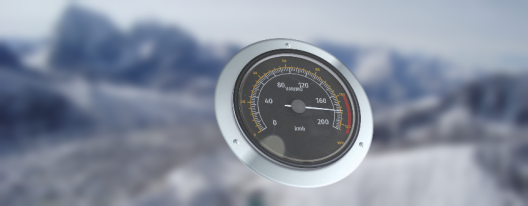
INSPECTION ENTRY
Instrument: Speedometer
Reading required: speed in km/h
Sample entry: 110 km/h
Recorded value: 180 km/h
